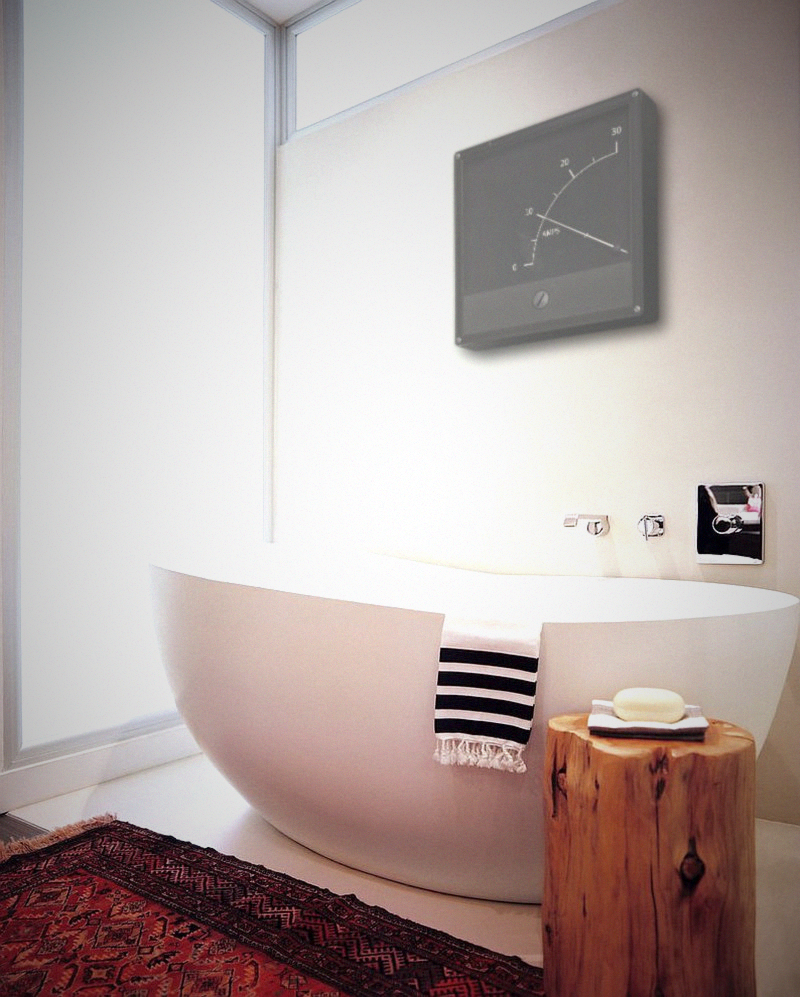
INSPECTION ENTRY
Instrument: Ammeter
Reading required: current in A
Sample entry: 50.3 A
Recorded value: 10 A
